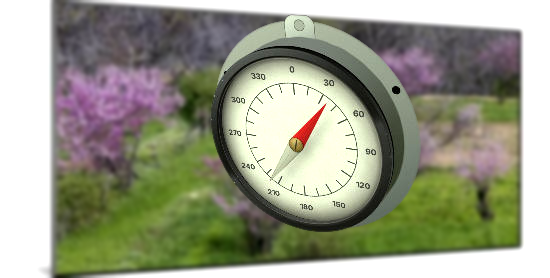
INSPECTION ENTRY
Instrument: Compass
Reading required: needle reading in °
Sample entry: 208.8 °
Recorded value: 37.5 °
